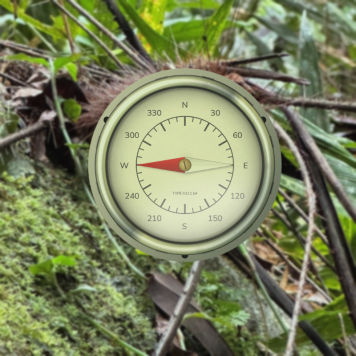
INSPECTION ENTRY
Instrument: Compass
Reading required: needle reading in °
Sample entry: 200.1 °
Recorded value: 270 °
